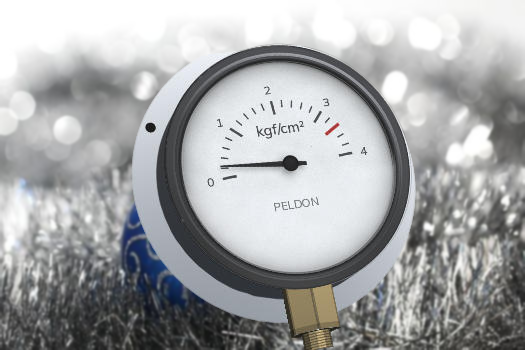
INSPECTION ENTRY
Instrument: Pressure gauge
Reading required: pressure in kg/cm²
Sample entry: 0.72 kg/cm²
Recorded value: 0.2 kg/cm²
